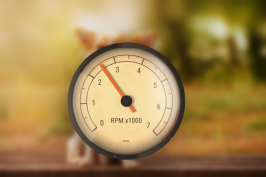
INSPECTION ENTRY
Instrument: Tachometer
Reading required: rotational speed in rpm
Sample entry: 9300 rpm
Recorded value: 2500 rpm
